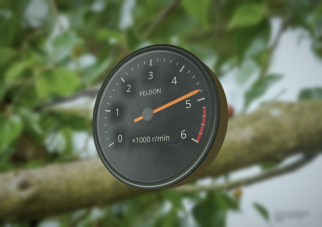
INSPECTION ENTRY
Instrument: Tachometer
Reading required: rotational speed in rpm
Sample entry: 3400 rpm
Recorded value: 4800 rpm
